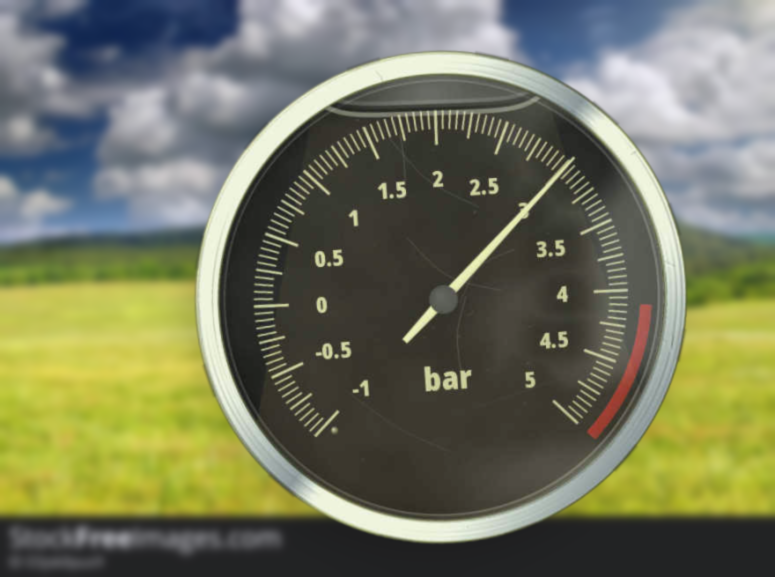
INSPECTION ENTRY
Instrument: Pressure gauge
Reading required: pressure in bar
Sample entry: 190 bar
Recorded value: 3 bar
